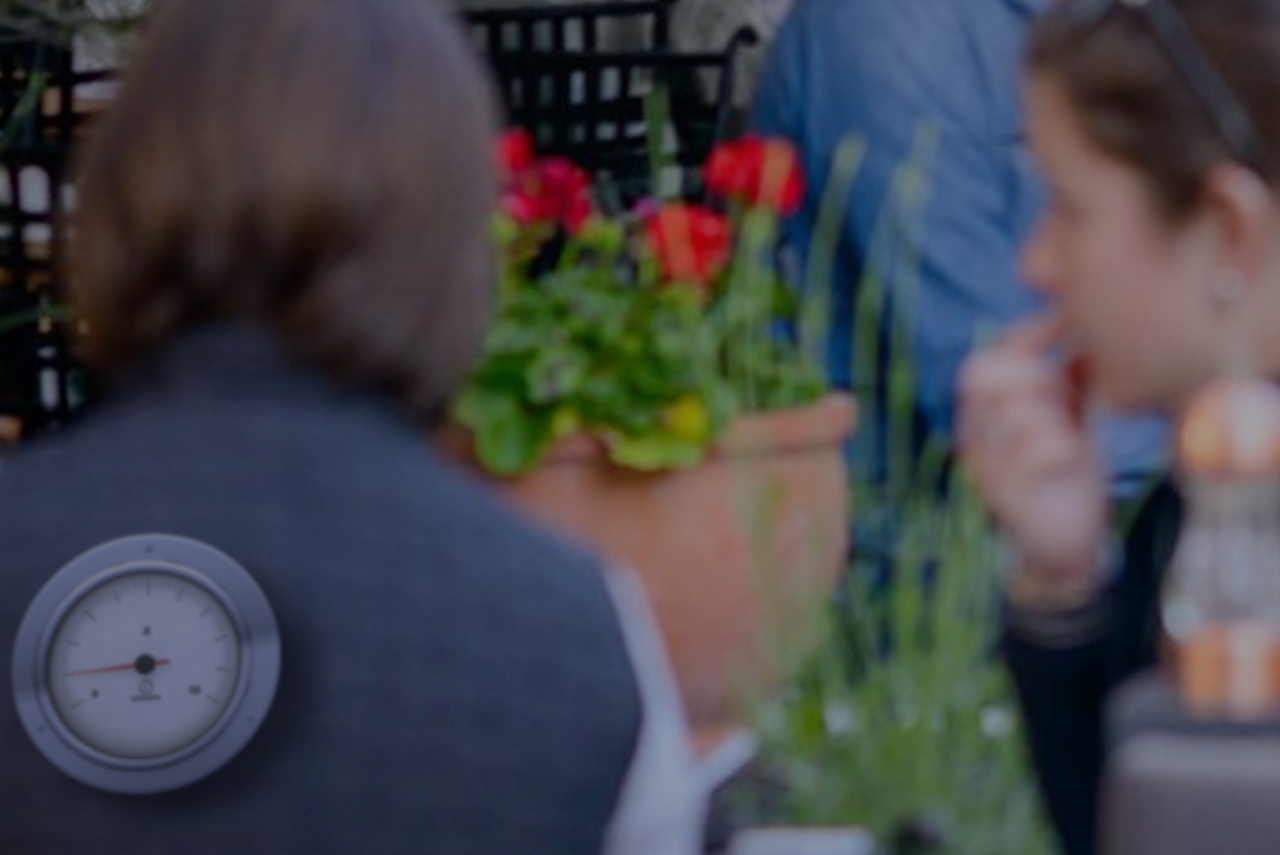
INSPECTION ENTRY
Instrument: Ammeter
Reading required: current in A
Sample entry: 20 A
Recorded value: 5 A
